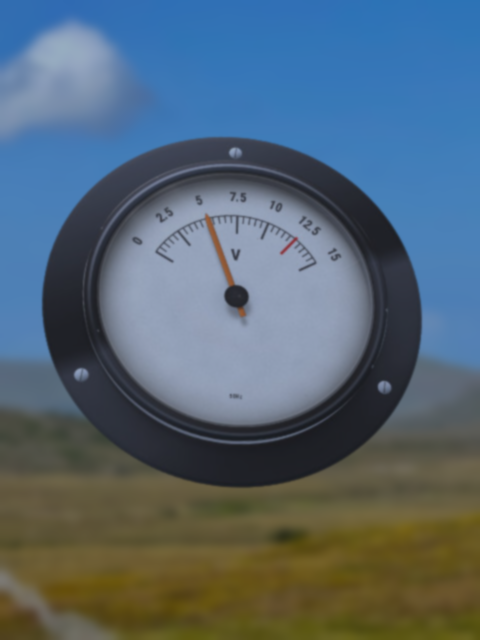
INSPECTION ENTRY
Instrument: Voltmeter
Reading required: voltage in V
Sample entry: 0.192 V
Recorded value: 5 V
